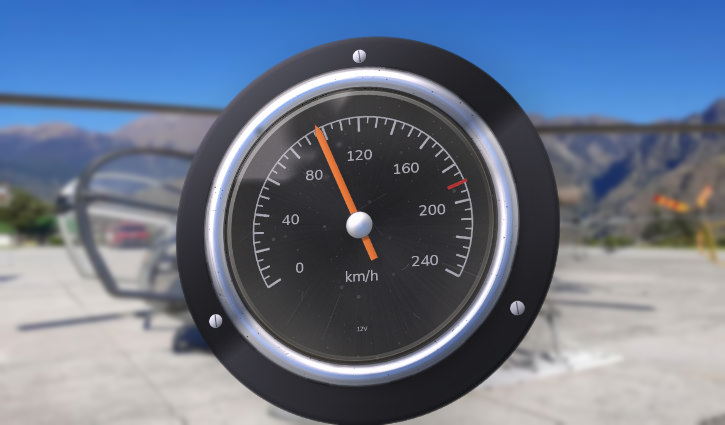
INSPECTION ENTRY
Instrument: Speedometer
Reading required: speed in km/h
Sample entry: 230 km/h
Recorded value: 97.5 km/h
